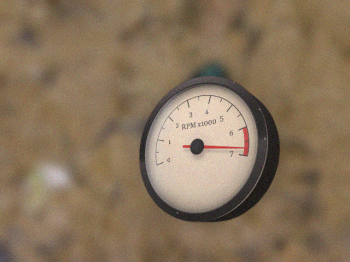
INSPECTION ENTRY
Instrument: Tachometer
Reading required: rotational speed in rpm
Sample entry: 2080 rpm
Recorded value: 6750 rpm
